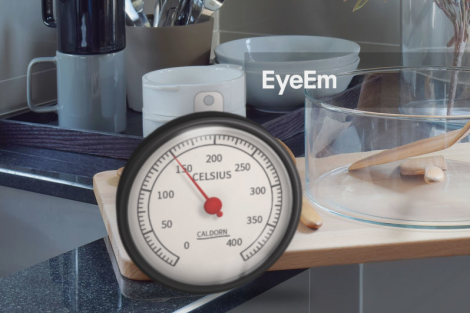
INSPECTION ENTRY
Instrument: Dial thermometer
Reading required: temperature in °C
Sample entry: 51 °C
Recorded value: 150 °C
